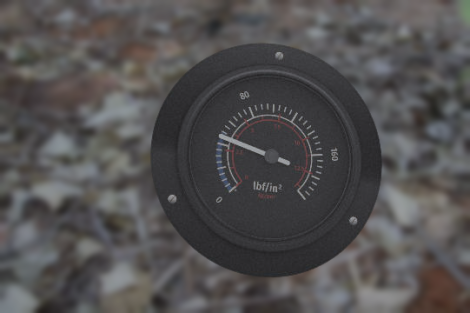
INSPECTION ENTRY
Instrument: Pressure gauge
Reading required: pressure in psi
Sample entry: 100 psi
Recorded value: 45 psi
